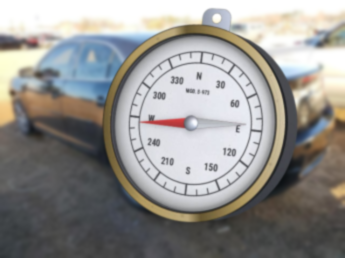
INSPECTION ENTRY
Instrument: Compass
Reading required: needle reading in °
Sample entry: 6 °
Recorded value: 265 °
